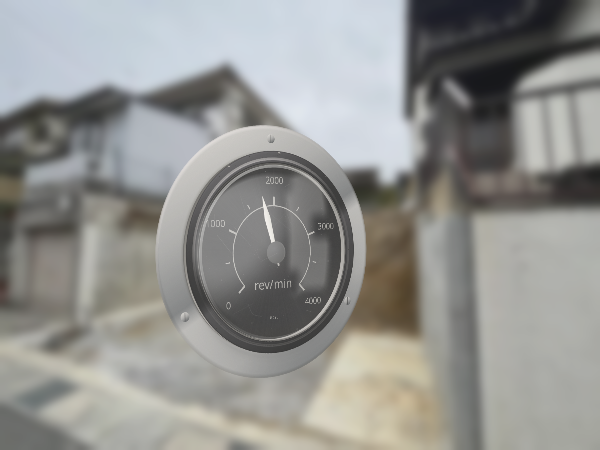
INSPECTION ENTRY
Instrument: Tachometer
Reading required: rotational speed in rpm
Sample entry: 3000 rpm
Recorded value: 1750 rpm
